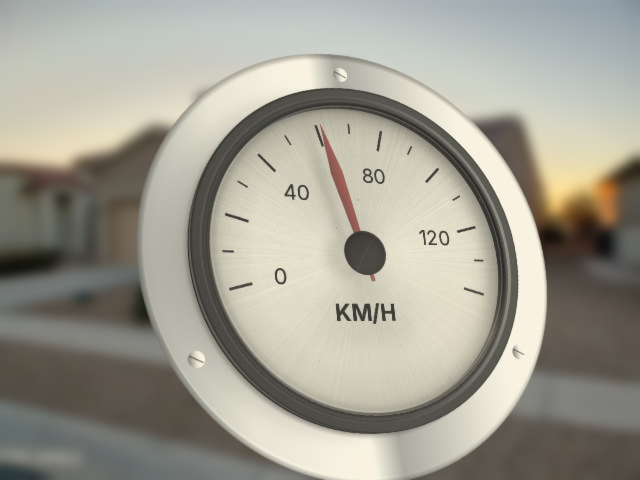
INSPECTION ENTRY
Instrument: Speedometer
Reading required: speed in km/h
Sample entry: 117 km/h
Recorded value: 60 km/h
